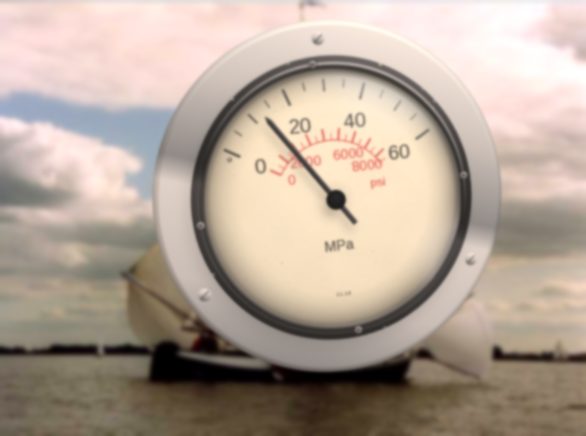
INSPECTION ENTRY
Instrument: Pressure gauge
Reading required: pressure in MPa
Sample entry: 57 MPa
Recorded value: 12.5 MPa
